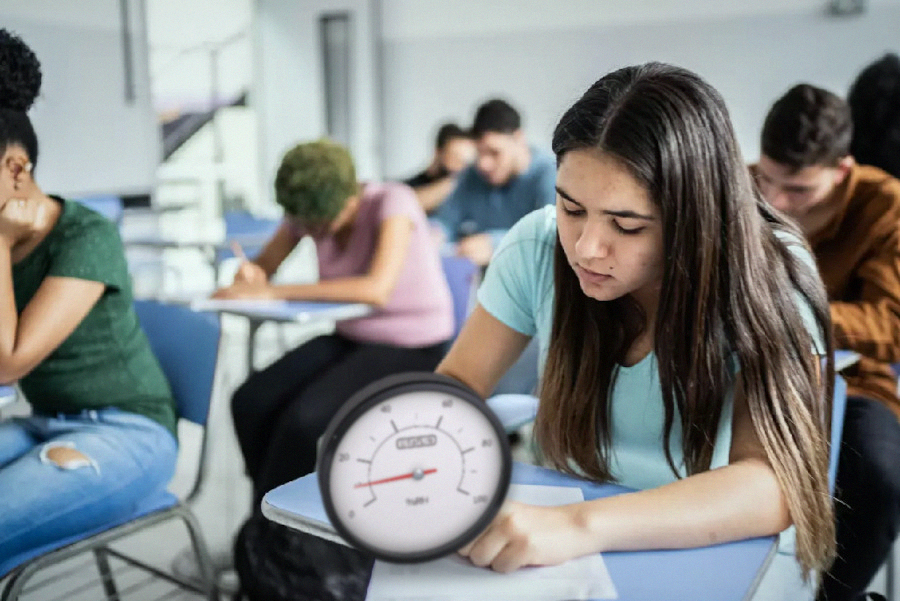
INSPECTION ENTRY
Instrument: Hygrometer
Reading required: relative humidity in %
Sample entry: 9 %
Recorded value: 10 %
